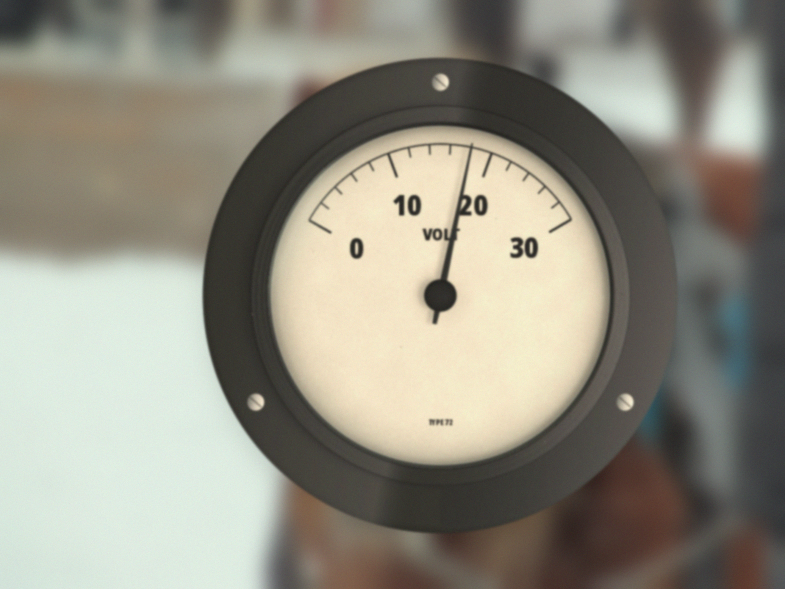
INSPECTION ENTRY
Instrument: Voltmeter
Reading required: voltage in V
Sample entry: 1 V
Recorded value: 18 V
